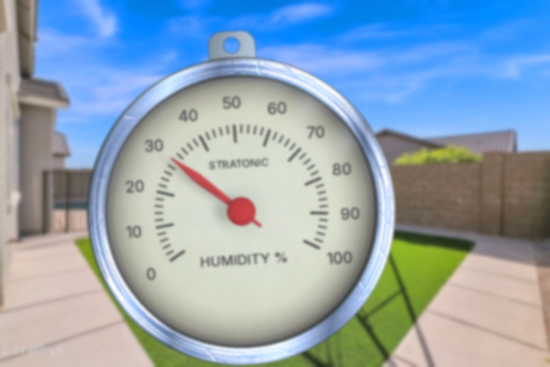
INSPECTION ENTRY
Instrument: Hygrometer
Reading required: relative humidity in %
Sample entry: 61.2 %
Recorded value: 30 %
